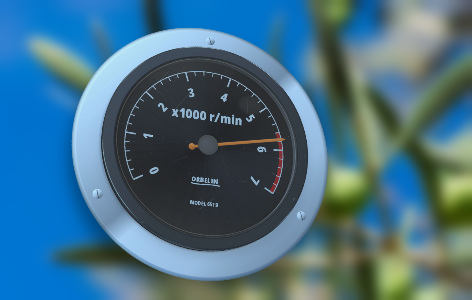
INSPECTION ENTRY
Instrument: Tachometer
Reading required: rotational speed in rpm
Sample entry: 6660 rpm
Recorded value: 5800 rpm
